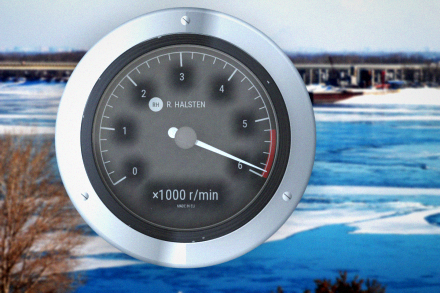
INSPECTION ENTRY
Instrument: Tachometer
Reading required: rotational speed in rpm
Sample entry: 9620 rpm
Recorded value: 5900 rpm
